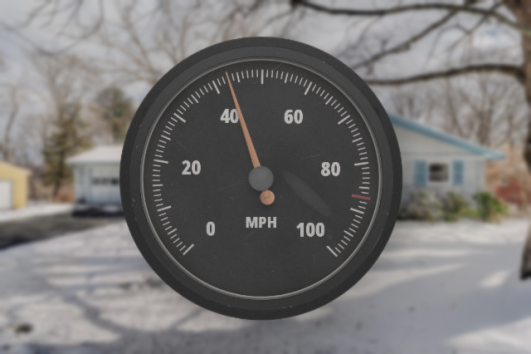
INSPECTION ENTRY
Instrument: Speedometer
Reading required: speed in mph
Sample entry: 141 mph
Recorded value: 43 mph
